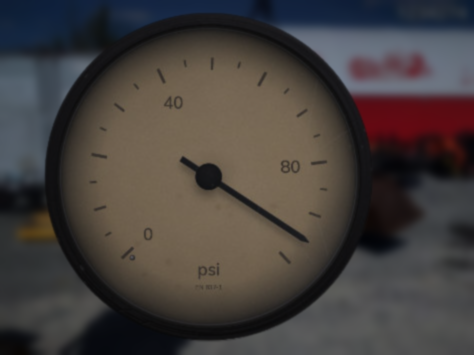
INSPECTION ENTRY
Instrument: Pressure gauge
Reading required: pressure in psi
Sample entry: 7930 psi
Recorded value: 95 psi
